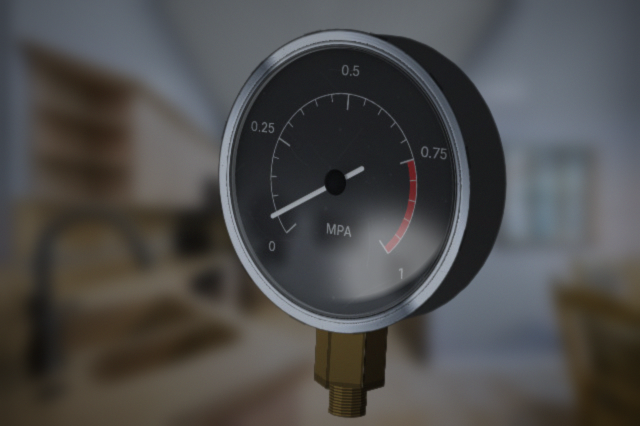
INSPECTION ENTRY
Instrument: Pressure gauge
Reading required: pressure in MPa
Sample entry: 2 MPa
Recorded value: 0.05 MPa
